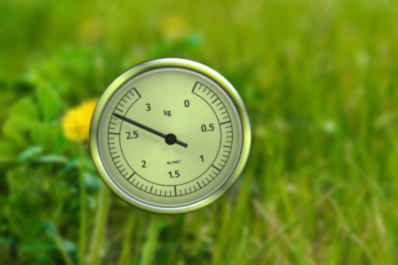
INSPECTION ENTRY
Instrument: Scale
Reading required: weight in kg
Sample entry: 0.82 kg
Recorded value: 2.7 kg
